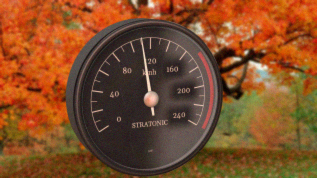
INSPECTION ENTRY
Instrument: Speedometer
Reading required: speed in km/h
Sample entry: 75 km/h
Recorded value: 110 km/h
